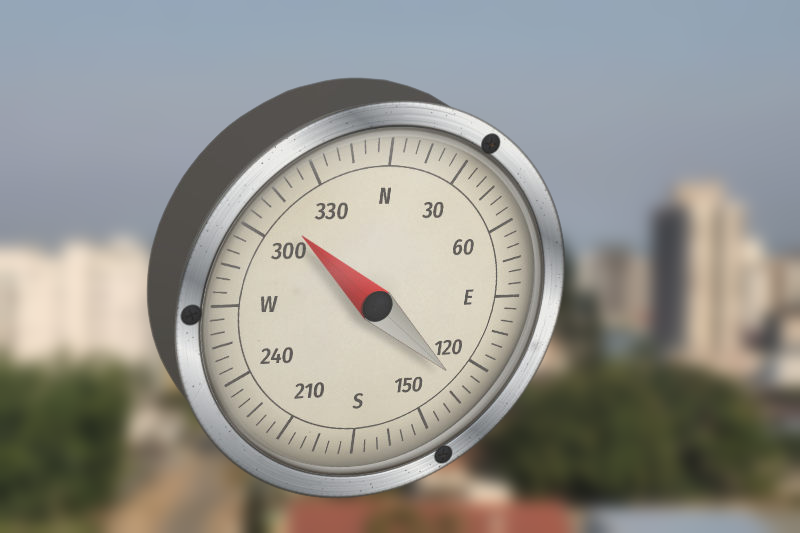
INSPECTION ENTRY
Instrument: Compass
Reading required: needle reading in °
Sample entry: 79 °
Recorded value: 310 °
